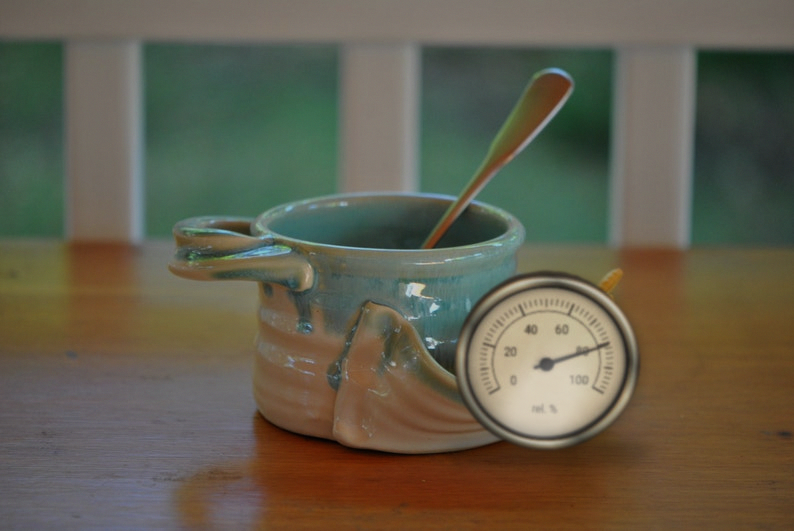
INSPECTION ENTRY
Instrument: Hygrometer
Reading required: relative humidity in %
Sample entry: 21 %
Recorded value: 80 %
